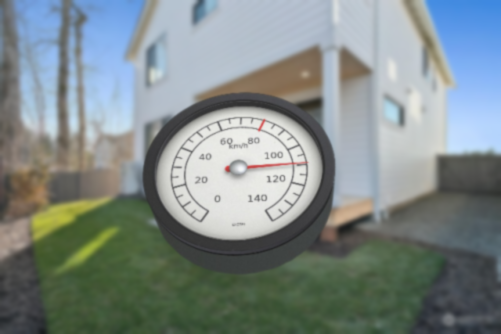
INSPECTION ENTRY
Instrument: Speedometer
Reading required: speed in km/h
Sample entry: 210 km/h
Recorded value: 110 km/h
